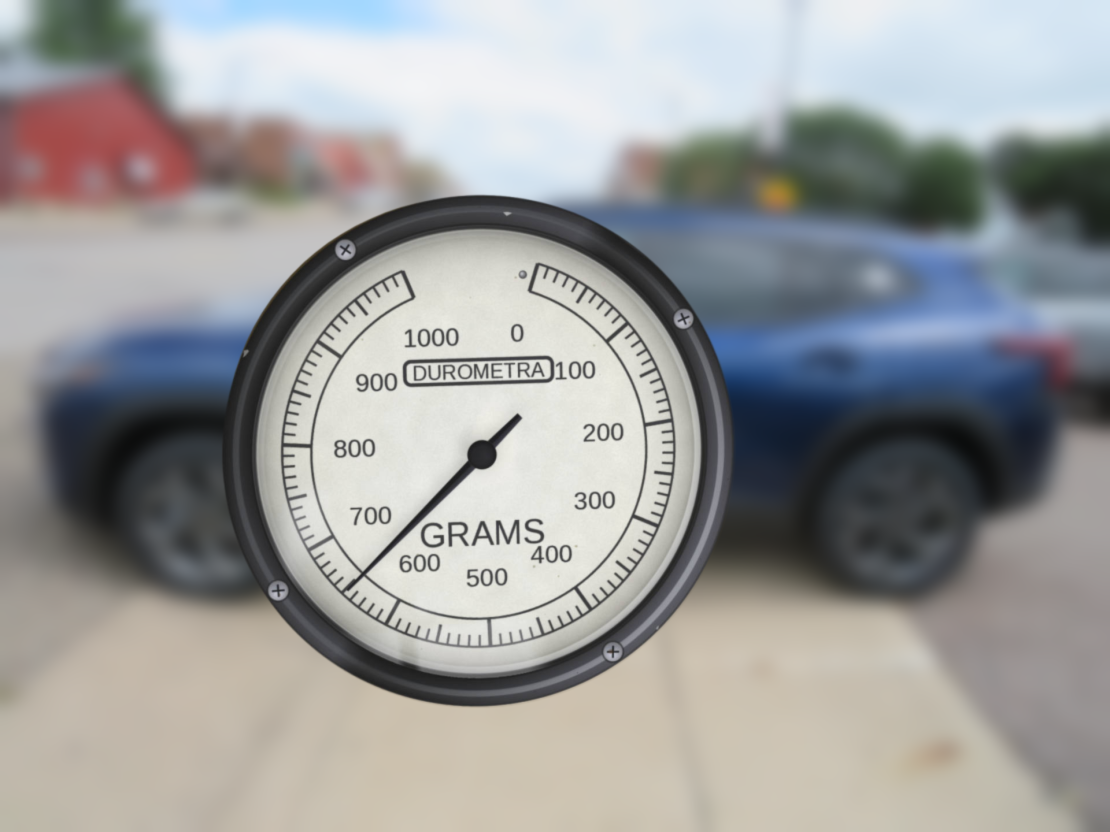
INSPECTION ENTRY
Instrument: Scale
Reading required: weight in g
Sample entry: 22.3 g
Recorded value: 650 g
